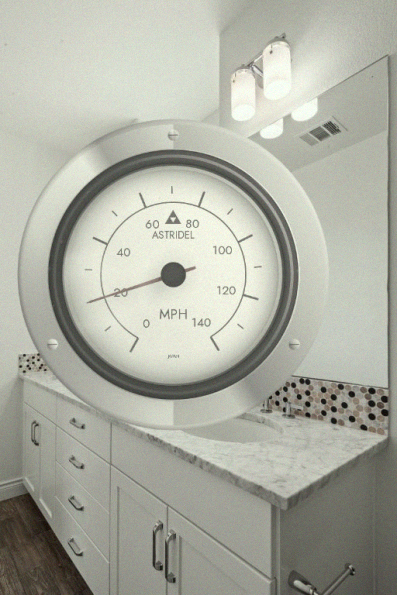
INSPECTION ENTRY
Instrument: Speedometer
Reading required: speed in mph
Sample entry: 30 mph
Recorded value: 20 mph
